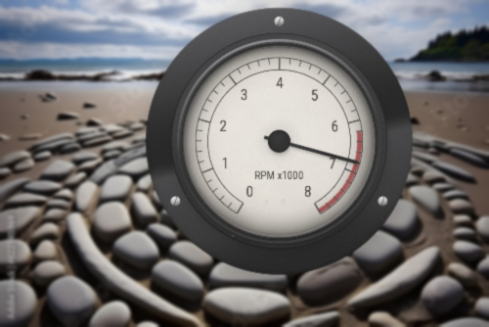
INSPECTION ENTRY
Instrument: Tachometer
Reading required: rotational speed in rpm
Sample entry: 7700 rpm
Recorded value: 6800 rpm
